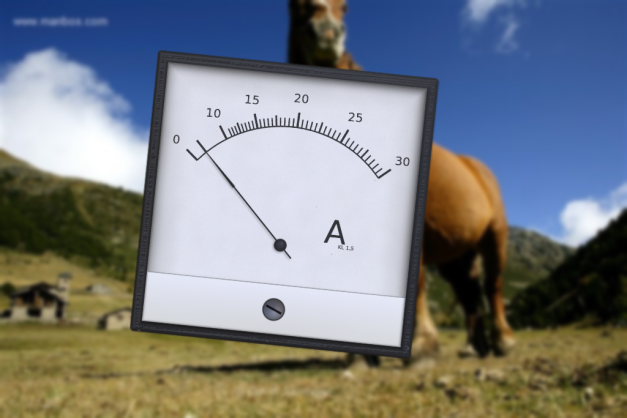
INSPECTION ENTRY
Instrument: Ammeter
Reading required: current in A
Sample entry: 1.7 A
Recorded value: 5 A
